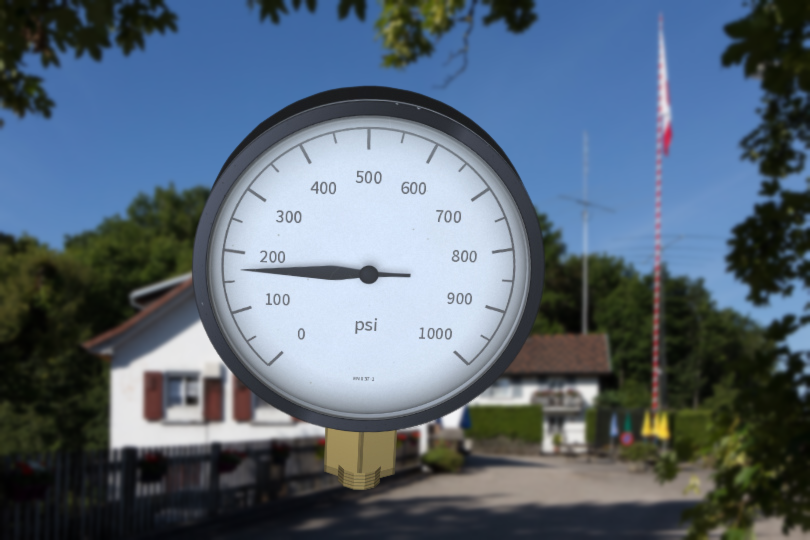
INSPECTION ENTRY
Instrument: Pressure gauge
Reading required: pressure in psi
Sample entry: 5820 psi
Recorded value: 175 psi
